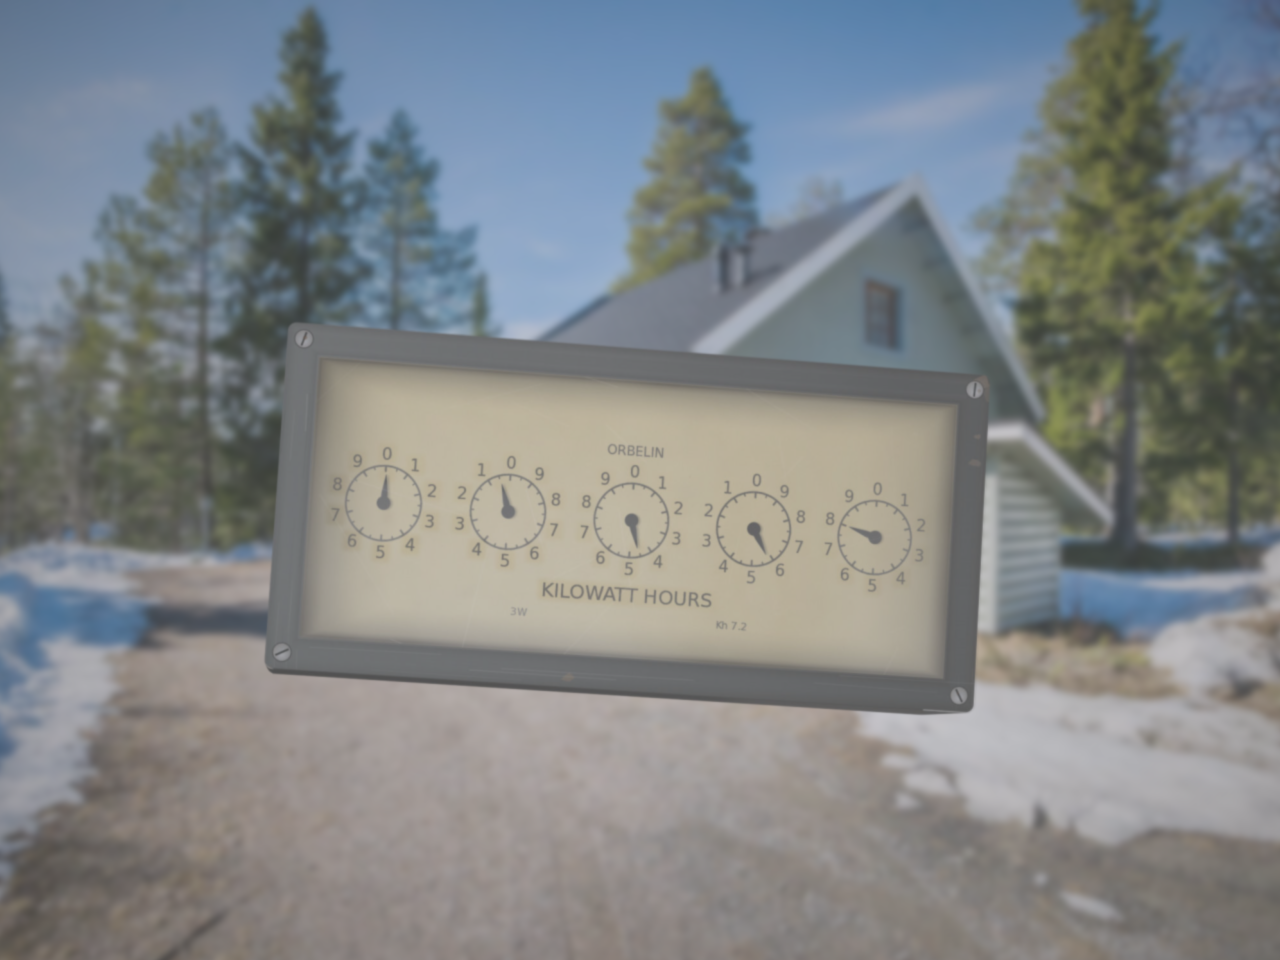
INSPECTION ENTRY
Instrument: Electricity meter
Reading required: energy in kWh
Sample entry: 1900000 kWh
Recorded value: 458 kWh
